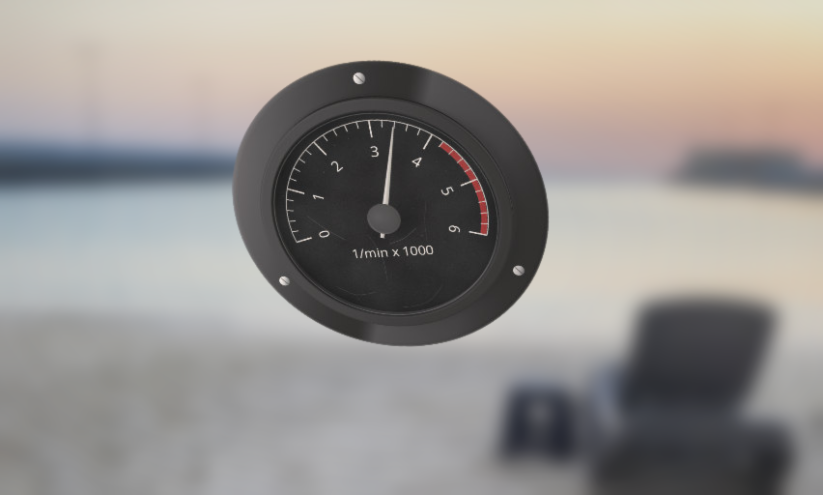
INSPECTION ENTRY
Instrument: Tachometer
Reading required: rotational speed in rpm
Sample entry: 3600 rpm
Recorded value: 3400 rpm
